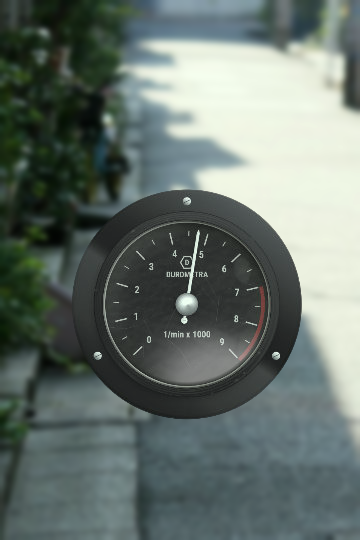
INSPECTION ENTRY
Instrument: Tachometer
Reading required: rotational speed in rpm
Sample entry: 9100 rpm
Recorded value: 4750 rpm
